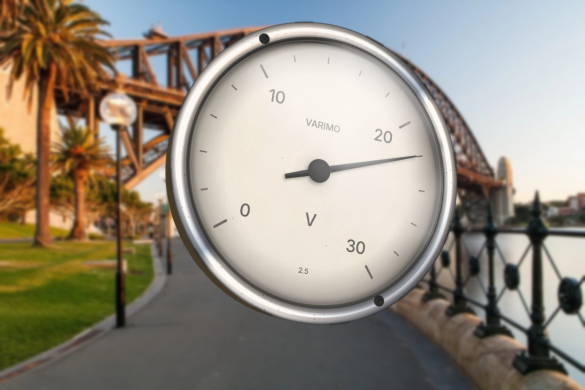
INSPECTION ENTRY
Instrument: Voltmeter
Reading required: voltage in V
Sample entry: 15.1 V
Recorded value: 22 V
